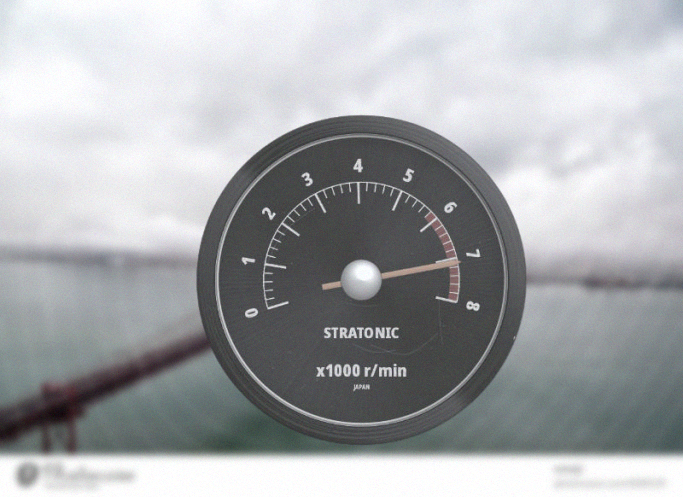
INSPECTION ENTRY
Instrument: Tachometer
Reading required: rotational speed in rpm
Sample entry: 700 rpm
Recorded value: 7100 rpm
